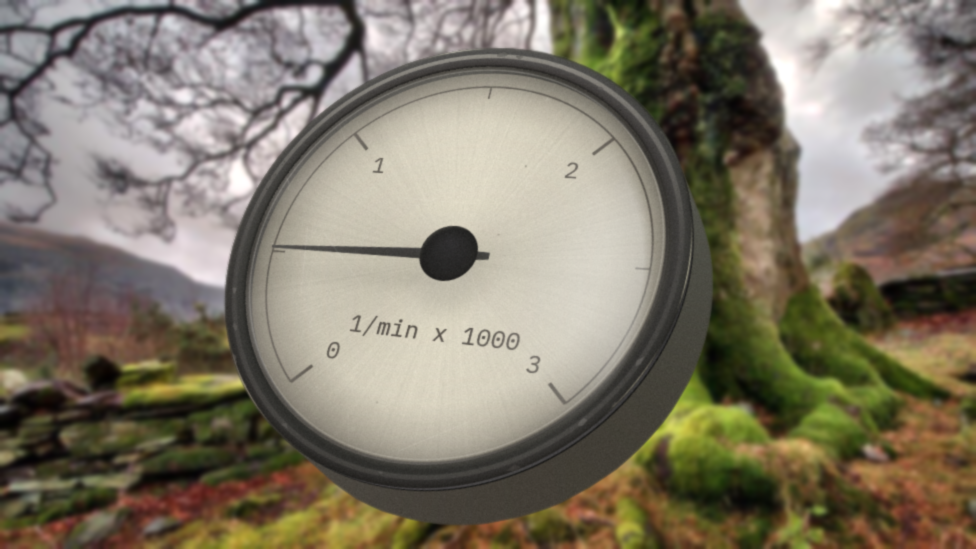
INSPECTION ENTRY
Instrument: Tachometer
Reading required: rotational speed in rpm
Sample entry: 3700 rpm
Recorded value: 500 rpm
